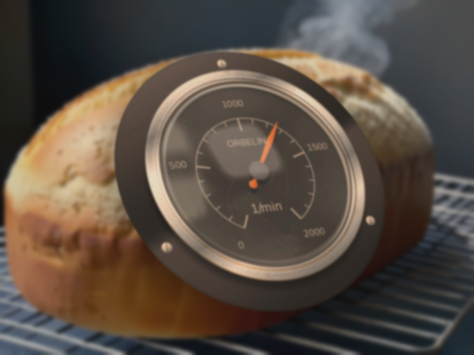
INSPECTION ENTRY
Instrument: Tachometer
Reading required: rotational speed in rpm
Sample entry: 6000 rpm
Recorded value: 1250 rpm
